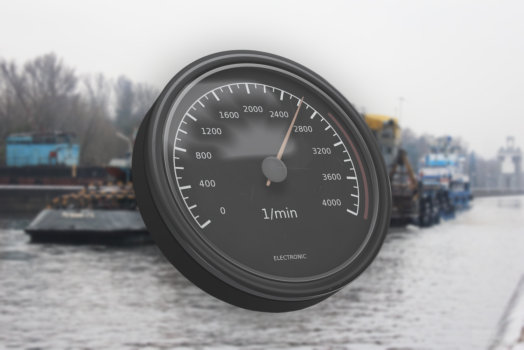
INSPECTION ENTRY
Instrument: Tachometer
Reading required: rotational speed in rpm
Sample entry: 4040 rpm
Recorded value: 2600 rpm
